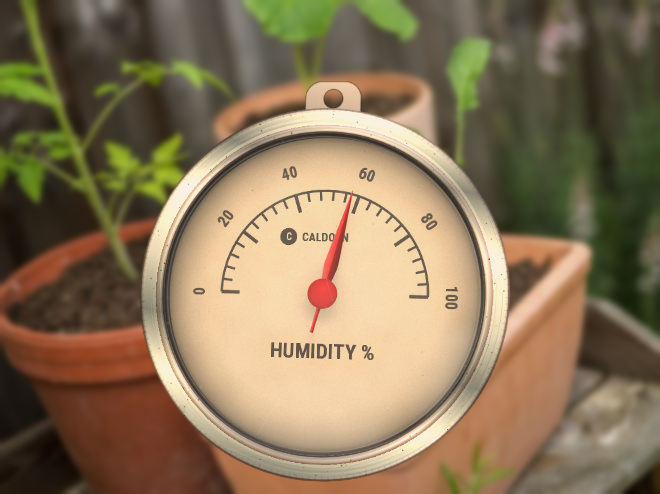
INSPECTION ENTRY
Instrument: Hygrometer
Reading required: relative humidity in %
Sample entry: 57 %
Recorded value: 58 %
